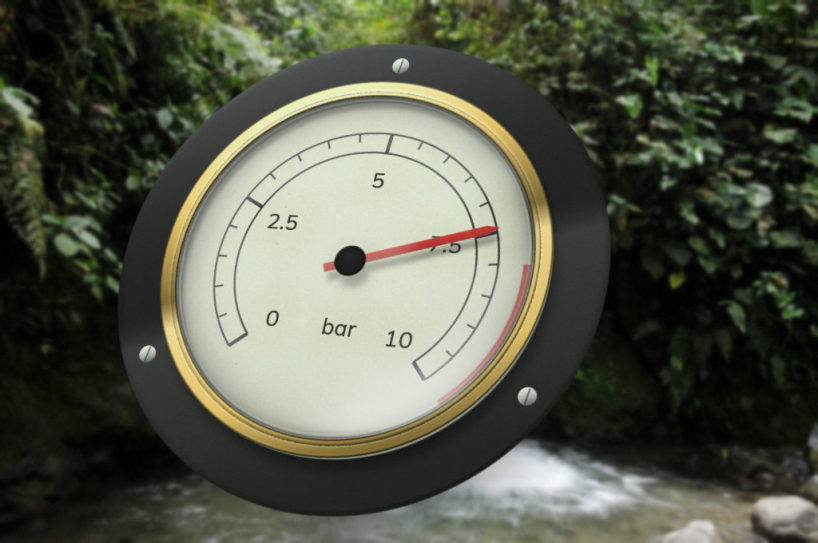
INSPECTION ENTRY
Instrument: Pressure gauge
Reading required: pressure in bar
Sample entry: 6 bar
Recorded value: 7.5 bar
